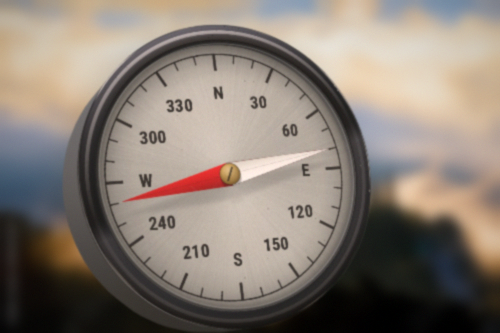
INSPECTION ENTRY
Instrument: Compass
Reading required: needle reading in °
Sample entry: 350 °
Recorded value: 260 °
